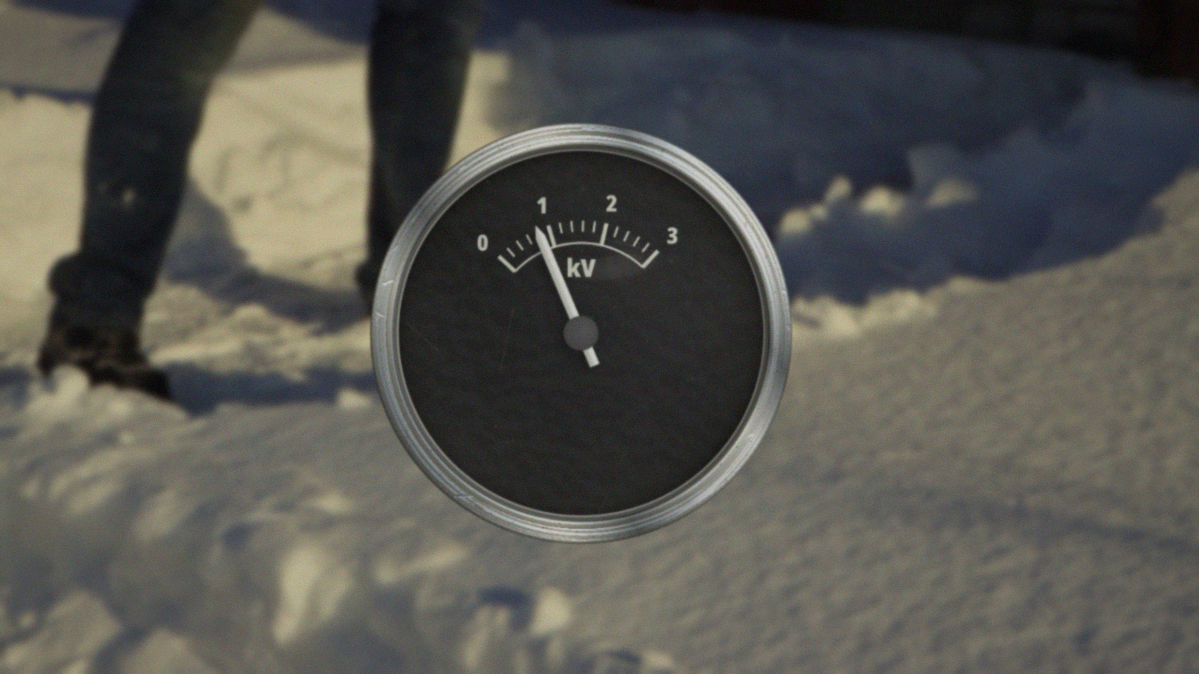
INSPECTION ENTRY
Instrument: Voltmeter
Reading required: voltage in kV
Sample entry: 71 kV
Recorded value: 0.8 kV
